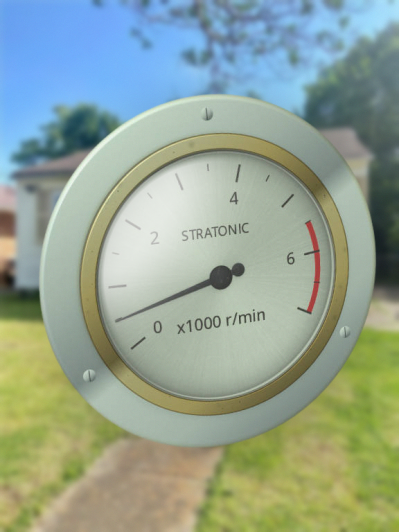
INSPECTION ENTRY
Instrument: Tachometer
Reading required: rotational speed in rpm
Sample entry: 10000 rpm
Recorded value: 500 rpm
